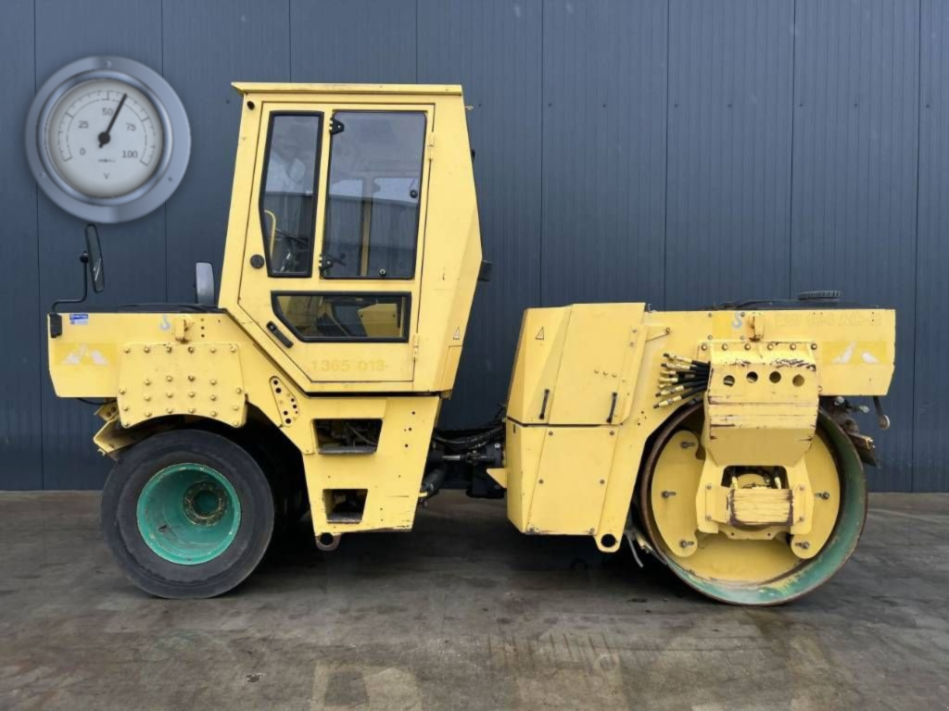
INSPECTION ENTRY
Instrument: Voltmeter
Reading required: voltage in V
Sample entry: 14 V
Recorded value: 60 V
